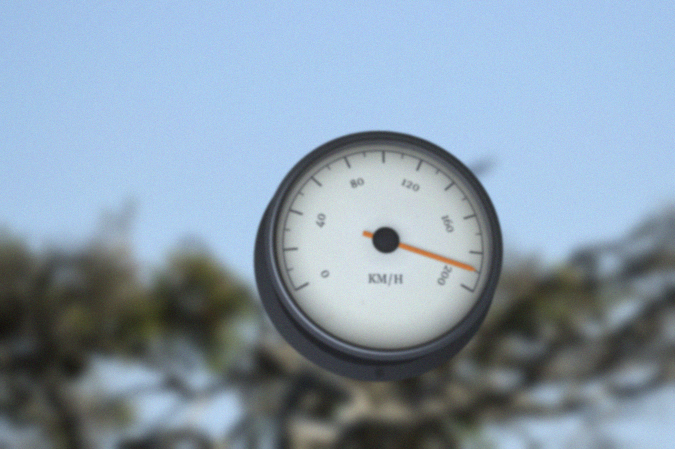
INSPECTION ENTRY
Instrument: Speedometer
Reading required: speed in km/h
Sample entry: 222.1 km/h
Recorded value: 190 km/h
